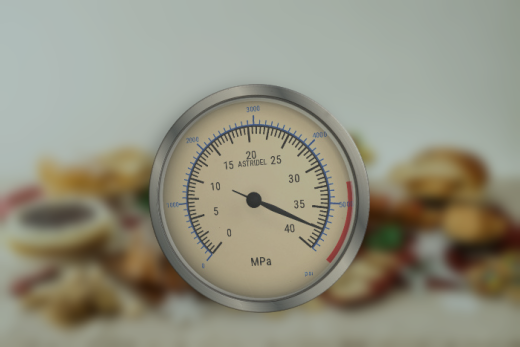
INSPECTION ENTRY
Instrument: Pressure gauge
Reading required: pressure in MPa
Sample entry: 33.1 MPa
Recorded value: 37.5 MPa
